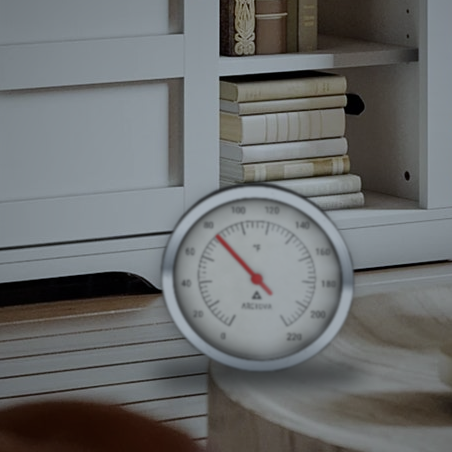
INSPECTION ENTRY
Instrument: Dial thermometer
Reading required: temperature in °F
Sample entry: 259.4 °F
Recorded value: 80 °F
